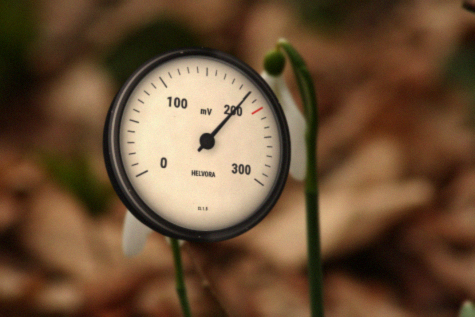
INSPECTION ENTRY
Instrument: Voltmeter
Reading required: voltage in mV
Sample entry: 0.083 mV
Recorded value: 200 mV
